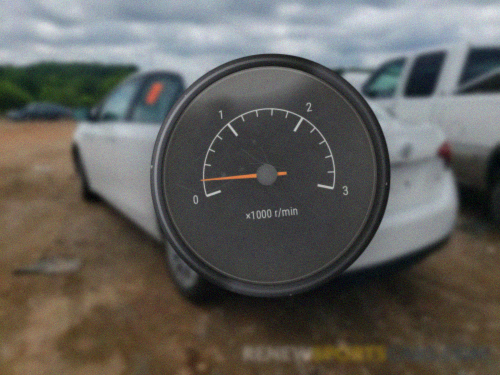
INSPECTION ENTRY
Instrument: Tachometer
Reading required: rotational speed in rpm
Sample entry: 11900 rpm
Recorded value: 200 rpm
